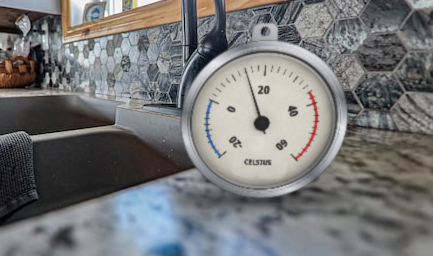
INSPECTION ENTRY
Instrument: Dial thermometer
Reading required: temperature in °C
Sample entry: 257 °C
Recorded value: 14 °C
